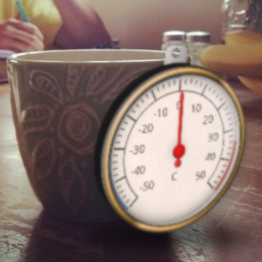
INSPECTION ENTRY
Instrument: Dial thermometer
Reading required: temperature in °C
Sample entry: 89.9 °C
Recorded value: 0 °C
